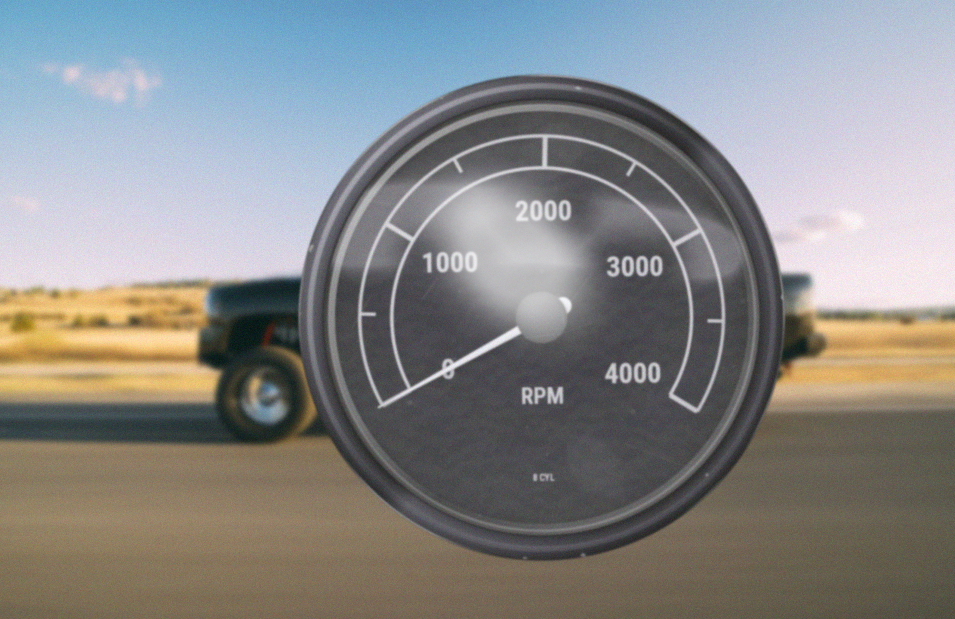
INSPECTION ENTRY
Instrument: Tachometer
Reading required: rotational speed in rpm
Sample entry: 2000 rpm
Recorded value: 0 rpm
